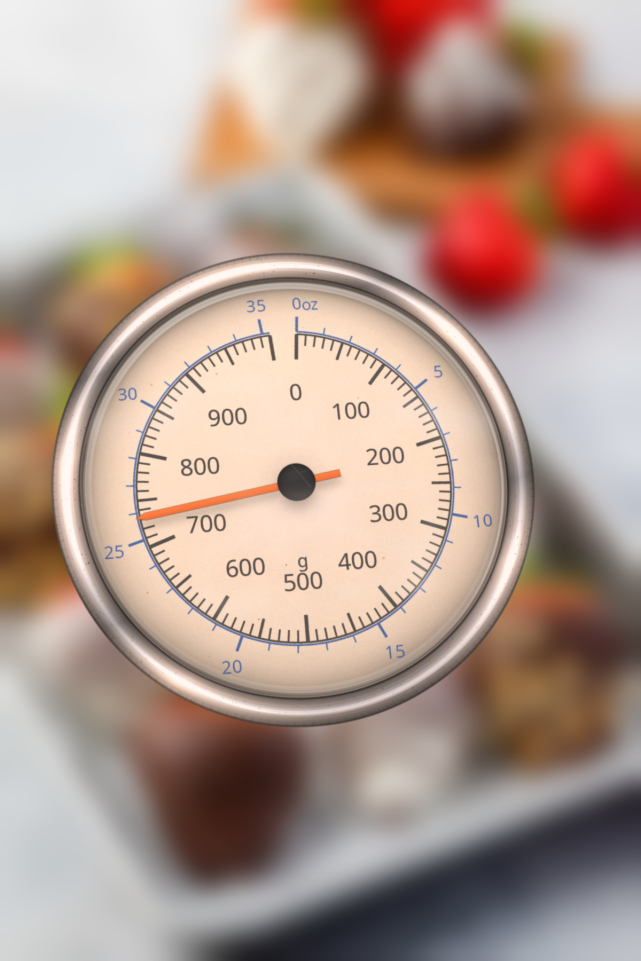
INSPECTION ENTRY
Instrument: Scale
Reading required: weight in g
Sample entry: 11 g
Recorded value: 730 g
